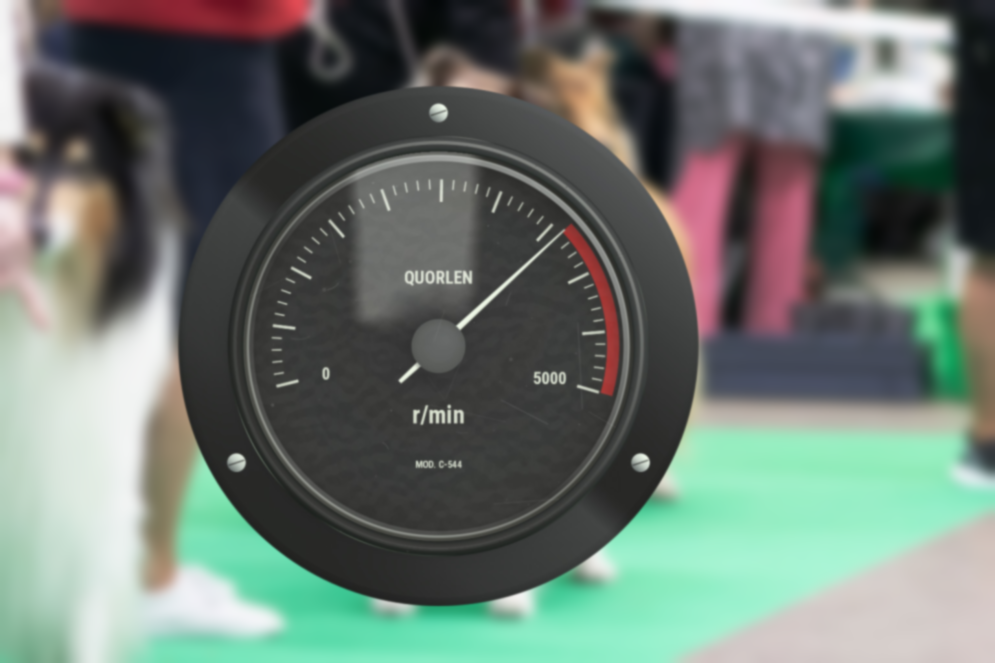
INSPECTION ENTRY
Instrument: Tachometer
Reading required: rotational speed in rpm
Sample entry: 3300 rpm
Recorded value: 3600 rpm
